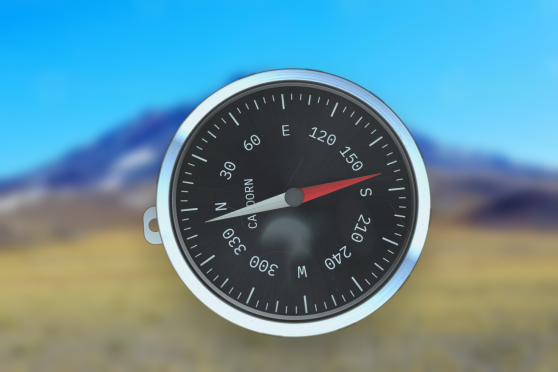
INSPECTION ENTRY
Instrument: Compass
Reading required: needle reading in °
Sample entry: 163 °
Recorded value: 170 °
